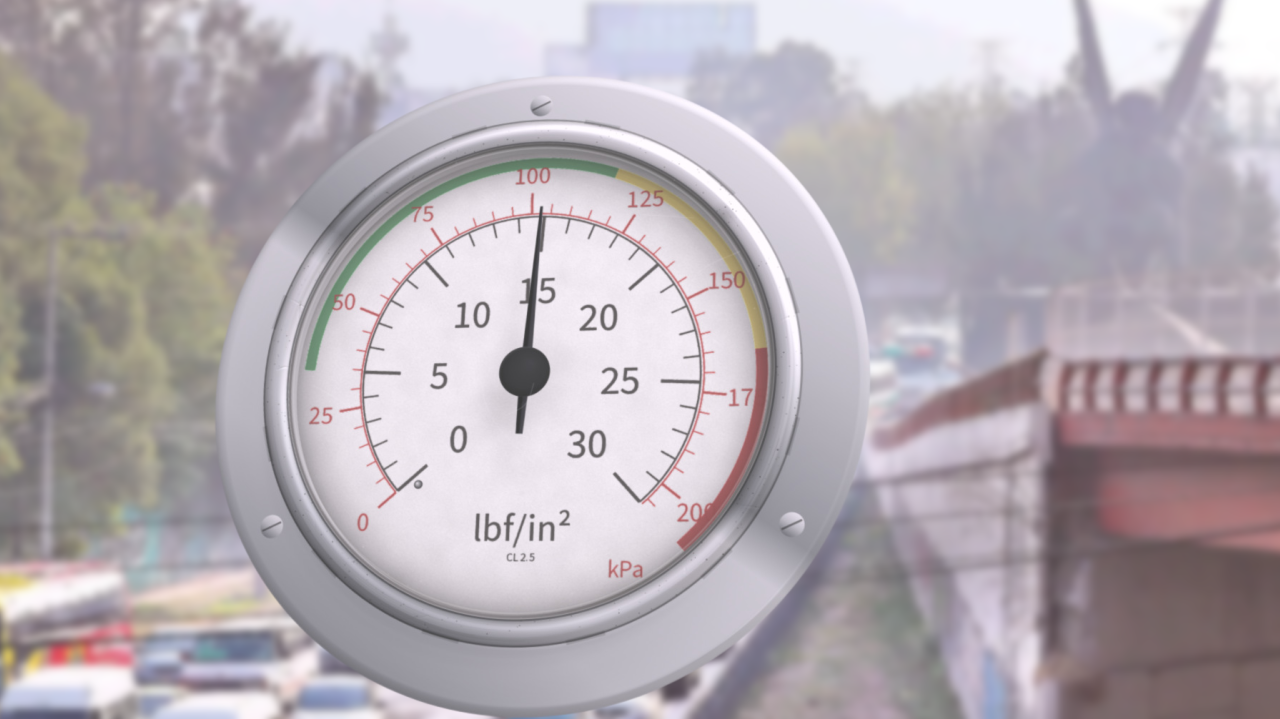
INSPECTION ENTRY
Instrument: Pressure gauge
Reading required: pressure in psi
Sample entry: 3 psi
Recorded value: 15 psi
